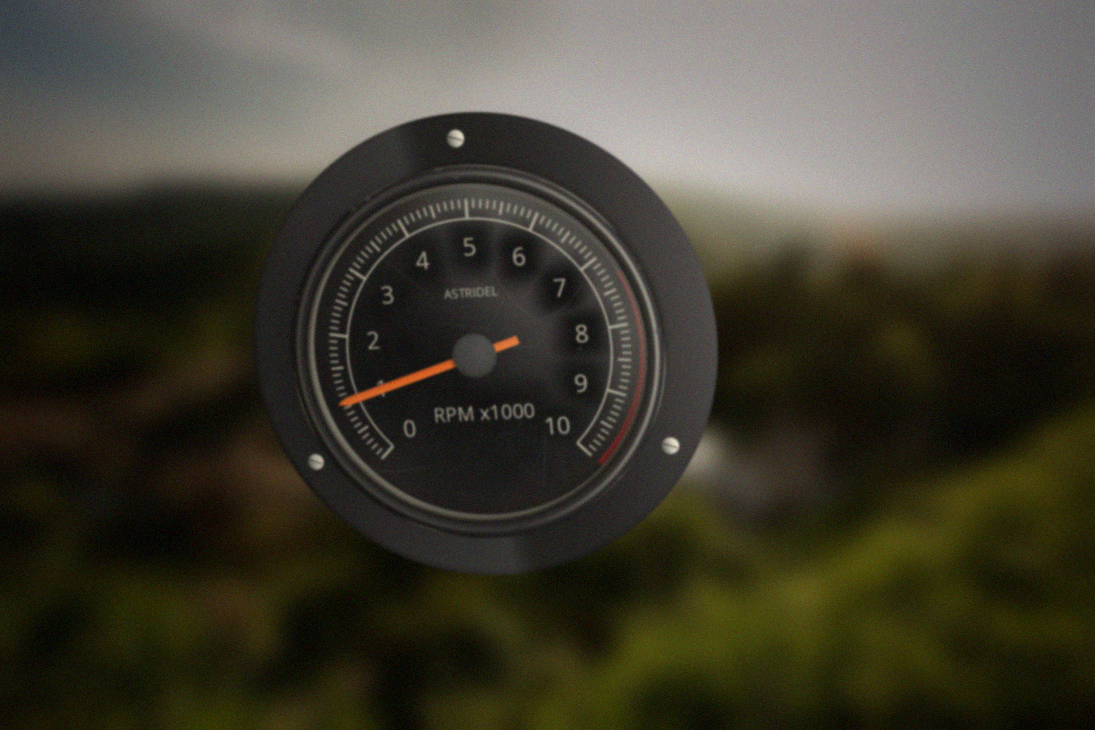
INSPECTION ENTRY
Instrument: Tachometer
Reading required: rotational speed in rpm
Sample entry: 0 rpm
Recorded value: 1000 rpm
